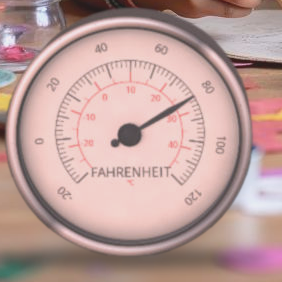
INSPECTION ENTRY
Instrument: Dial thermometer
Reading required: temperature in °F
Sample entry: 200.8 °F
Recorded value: 80 °F
